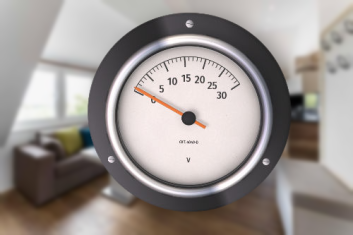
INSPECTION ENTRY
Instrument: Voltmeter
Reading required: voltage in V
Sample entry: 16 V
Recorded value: 1 V
